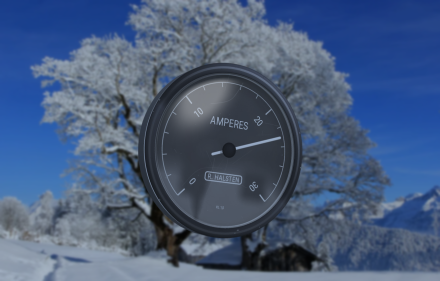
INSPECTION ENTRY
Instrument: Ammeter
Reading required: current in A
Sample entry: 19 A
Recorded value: 23 A
